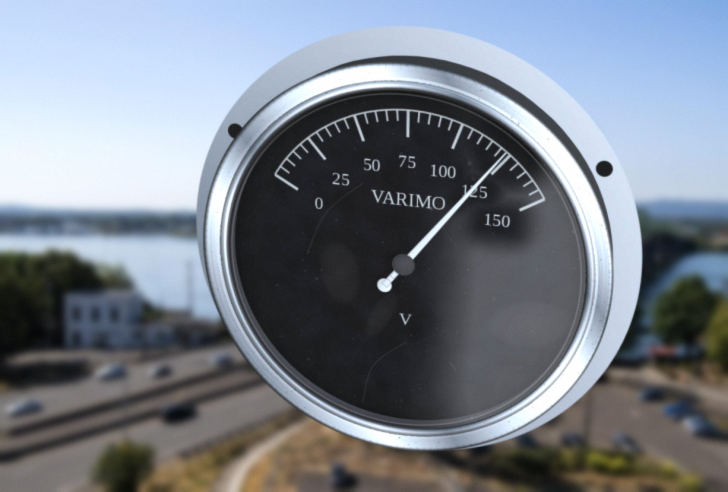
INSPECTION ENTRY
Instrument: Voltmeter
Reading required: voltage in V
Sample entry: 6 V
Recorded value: 122.5 V
